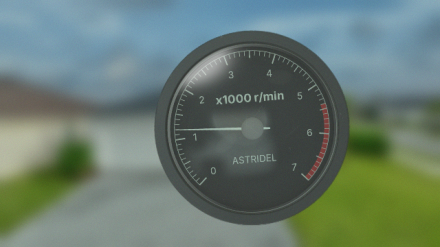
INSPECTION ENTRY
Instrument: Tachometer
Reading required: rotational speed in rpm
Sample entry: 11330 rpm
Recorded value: 1200 rpm
